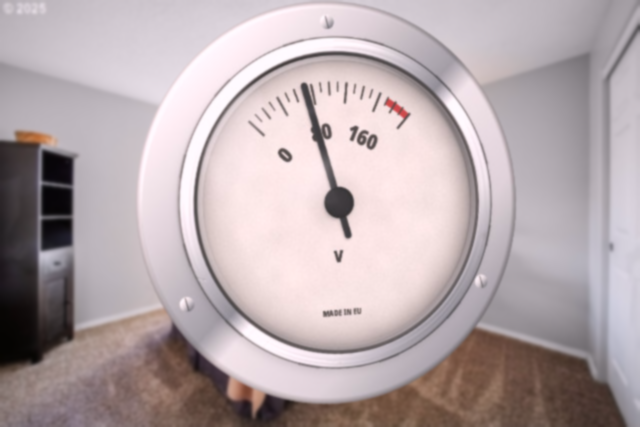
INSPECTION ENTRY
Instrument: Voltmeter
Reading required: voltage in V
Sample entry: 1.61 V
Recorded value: 70 V
